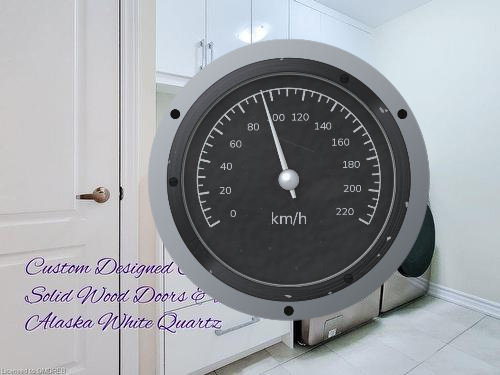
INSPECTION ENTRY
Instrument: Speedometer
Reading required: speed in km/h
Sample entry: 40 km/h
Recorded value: 95 km/h
